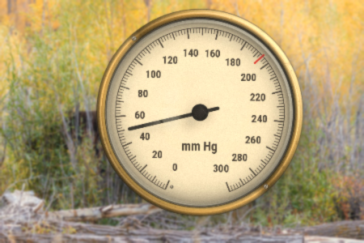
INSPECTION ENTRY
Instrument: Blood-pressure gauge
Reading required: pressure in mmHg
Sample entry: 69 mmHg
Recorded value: 50 mmHg
